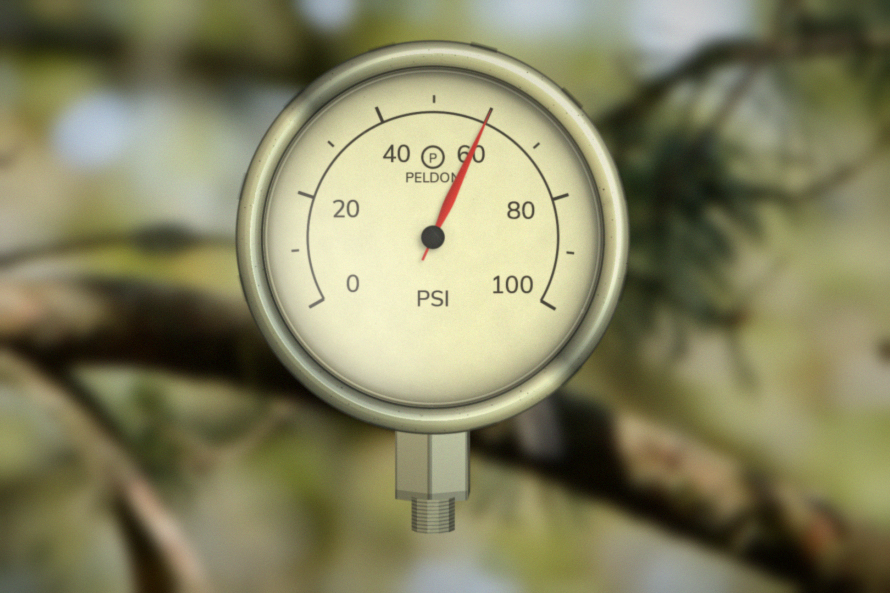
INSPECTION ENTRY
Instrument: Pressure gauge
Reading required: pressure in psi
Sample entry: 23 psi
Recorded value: 60 psi
